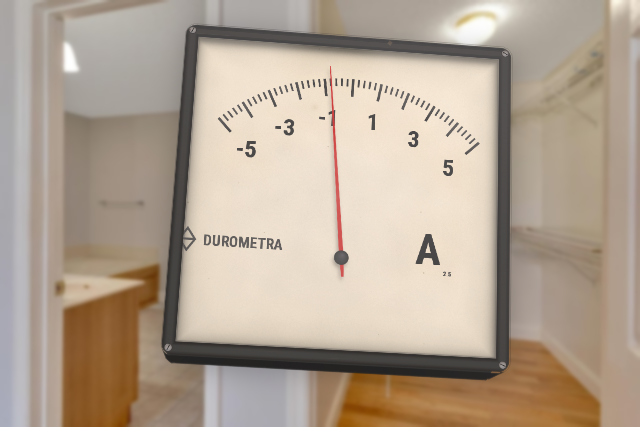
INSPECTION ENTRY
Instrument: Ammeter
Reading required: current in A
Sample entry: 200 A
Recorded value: -0.8 A
